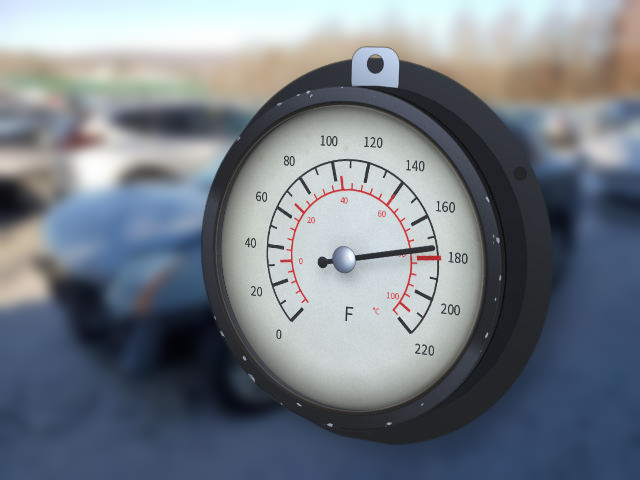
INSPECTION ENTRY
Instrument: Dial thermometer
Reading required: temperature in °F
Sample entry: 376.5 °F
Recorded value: 175 °F
